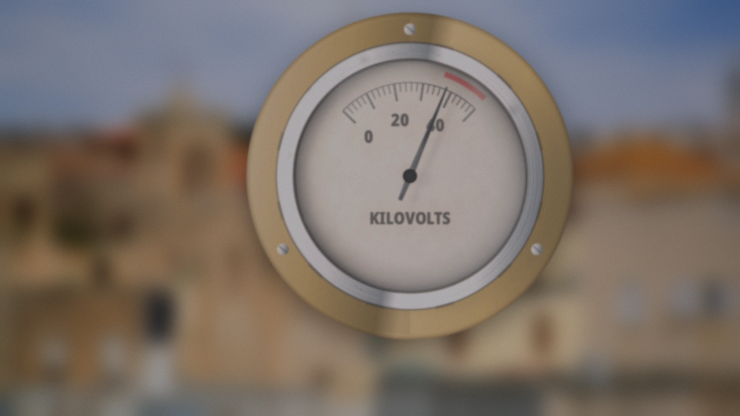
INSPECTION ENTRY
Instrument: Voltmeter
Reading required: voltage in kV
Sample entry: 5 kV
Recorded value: 38 kV
